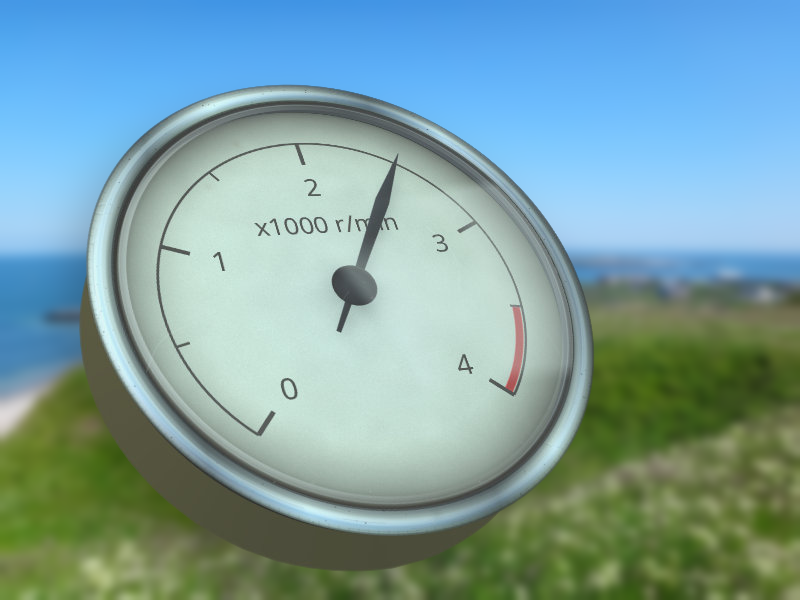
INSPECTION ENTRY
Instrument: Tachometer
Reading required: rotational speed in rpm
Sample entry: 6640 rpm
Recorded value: 2500 rpm
